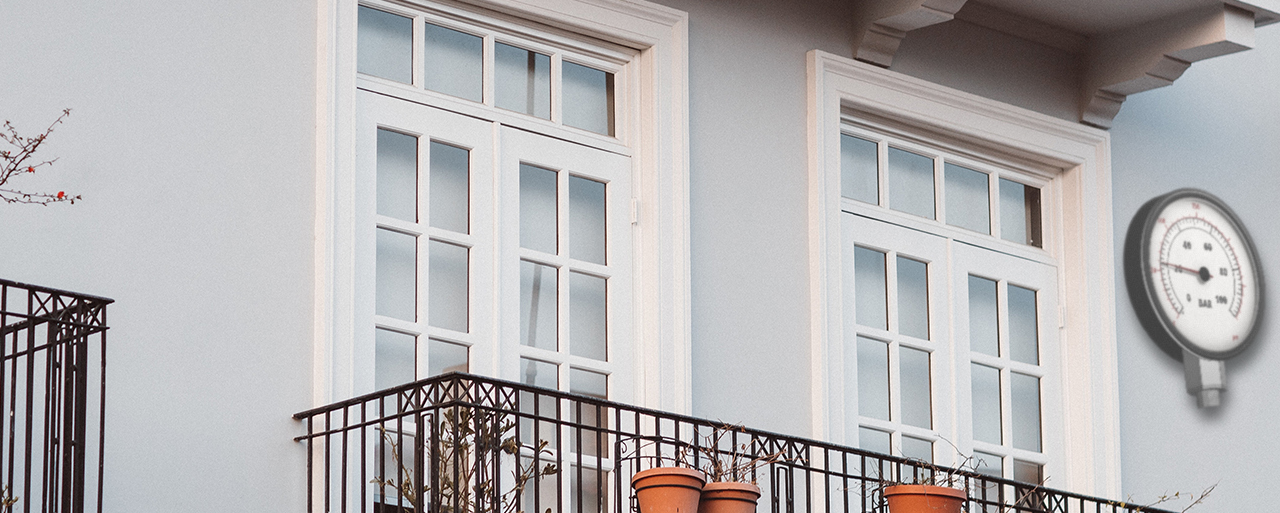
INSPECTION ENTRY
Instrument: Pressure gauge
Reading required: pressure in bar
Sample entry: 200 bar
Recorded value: 20 bar
